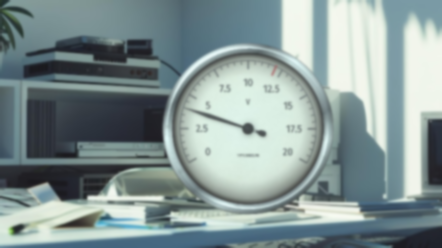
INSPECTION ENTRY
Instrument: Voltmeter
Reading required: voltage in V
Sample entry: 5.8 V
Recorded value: 4 V
